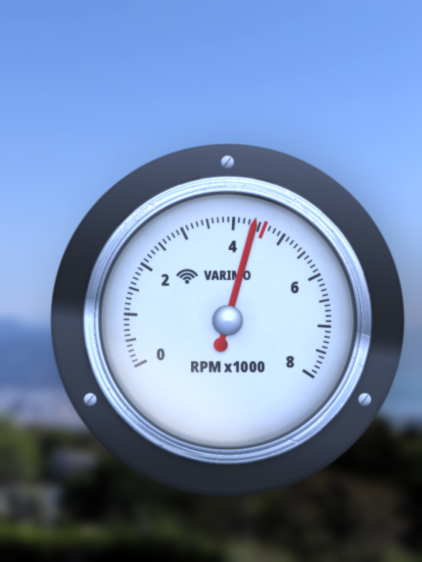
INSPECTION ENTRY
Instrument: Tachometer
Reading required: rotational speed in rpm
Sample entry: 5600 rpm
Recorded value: 4400 rpm
